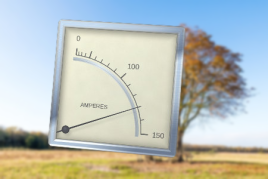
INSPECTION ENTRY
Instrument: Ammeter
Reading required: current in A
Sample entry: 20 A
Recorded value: 130 A
